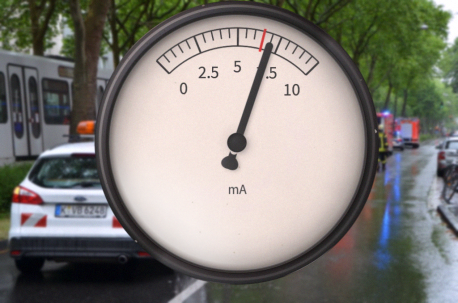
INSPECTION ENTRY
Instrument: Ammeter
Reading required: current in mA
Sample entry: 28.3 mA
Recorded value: 7 mA
